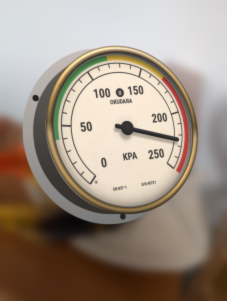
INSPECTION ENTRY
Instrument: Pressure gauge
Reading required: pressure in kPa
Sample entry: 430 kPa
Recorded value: 225 kPa
